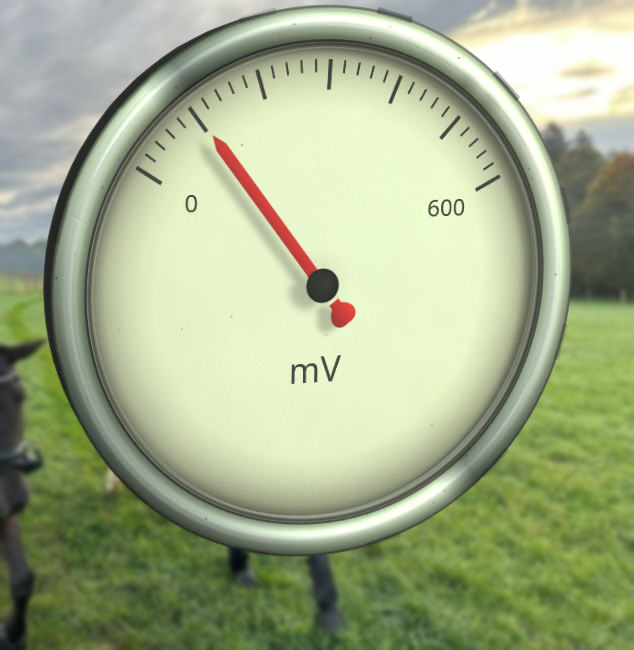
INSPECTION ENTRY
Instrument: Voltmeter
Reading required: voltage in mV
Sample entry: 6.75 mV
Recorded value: 100 mV
